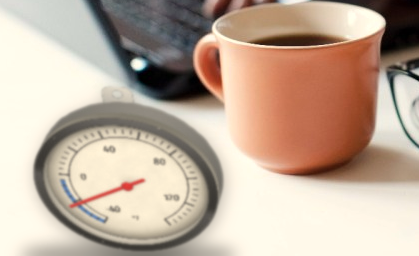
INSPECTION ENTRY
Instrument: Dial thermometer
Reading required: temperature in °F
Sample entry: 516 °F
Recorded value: -20 °F
